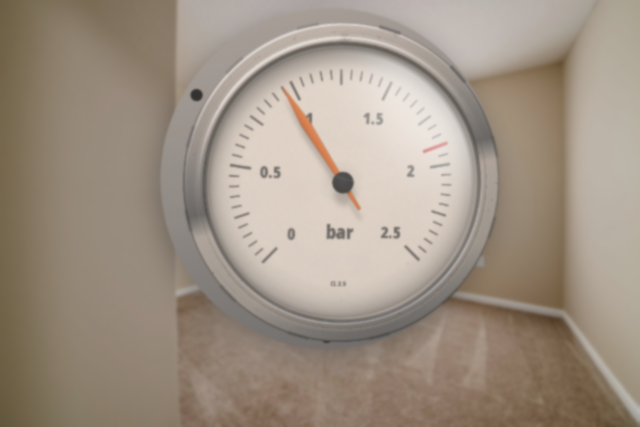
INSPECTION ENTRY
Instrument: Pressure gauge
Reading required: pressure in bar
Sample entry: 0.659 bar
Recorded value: 0.95 bar
